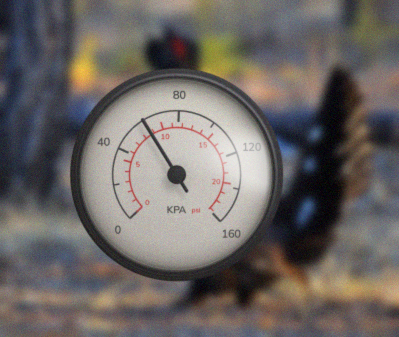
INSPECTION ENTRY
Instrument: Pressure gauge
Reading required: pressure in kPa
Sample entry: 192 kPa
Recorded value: 60 kPa
